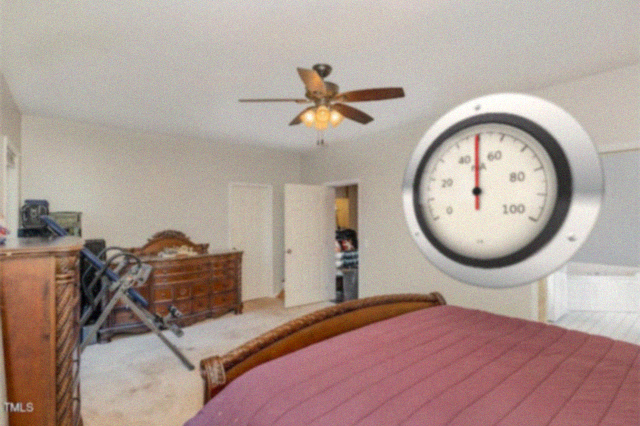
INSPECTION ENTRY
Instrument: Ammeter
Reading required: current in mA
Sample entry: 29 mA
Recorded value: 50 mA
